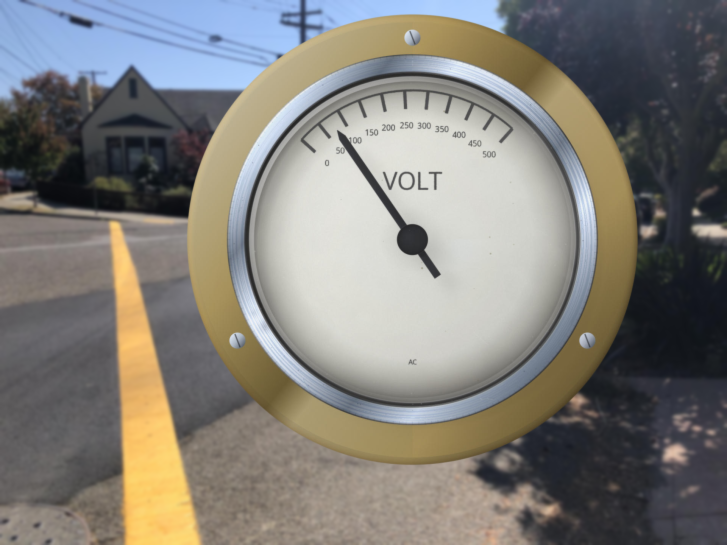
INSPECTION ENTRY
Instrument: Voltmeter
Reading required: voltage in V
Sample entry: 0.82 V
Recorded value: 75 V
